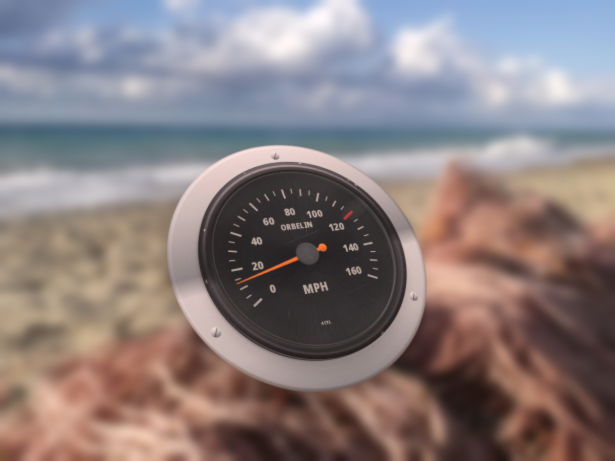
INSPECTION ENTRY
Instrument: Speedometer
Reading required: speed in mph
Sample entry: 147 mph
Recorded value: 12.5 mph
